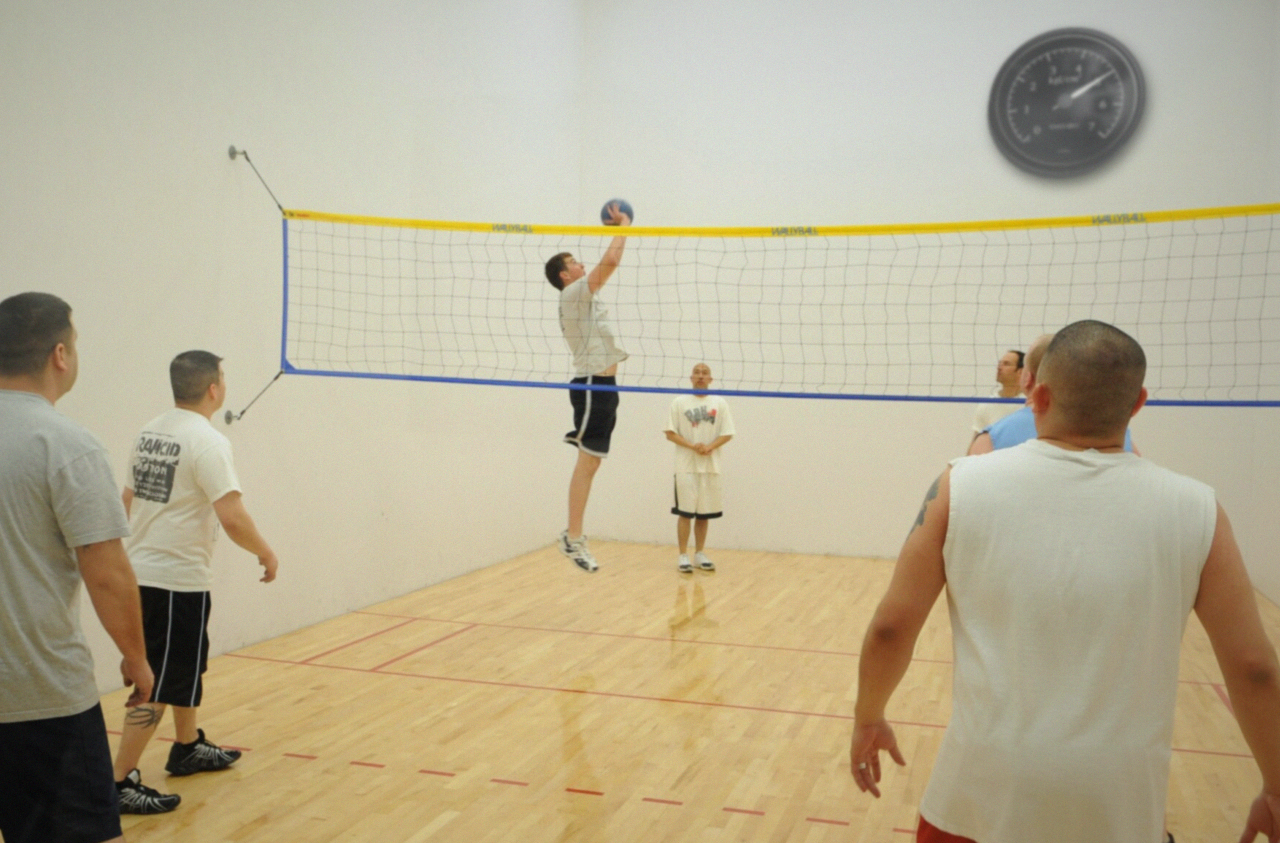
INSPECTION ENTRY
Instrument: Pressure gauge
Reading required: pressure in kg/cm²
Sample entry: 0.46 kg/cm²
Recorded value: 5 kg/cm²
